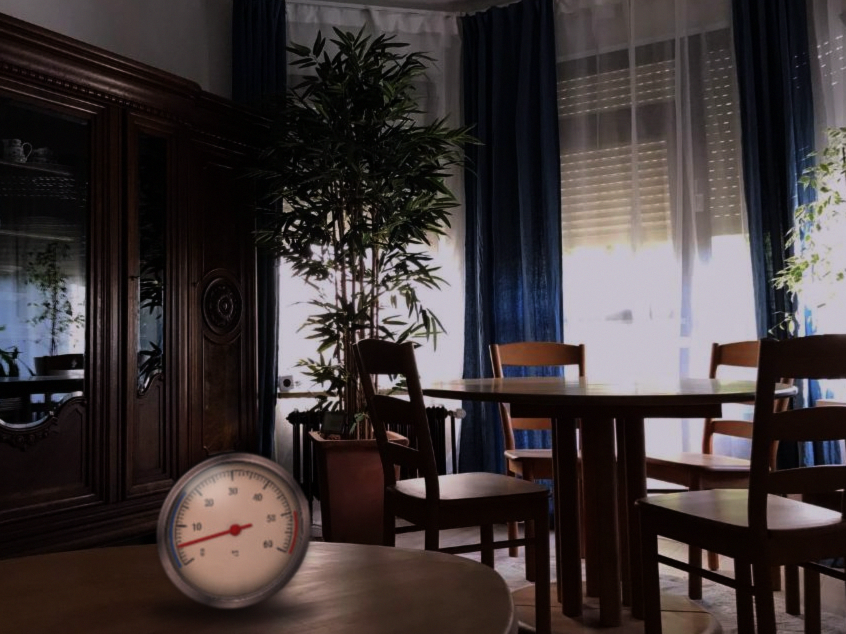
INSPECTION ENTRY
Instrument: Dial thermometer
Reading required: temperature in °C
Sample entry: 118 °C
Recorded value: 5 °C
